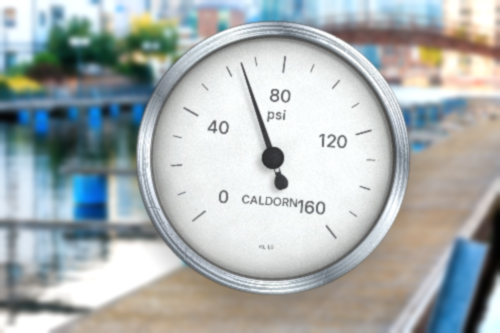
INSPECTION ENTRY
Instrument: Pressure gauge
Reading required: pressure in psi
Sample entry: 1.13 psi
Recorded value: 65 psi
